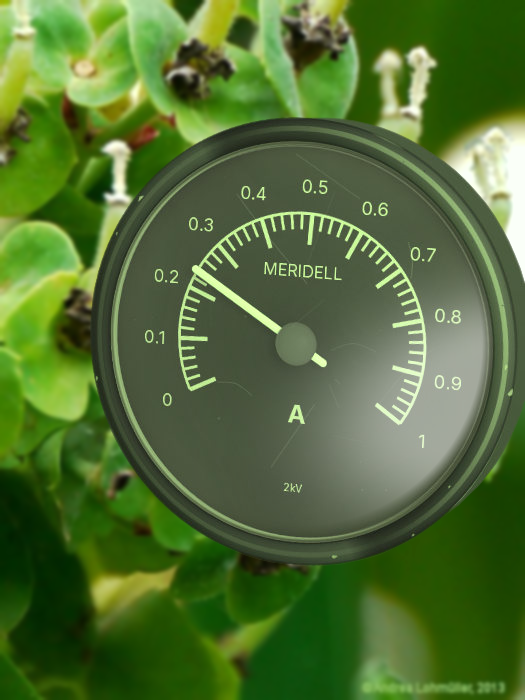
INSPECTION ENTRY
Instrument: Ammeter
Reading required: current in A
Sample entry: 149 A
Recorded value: 0.24 A
